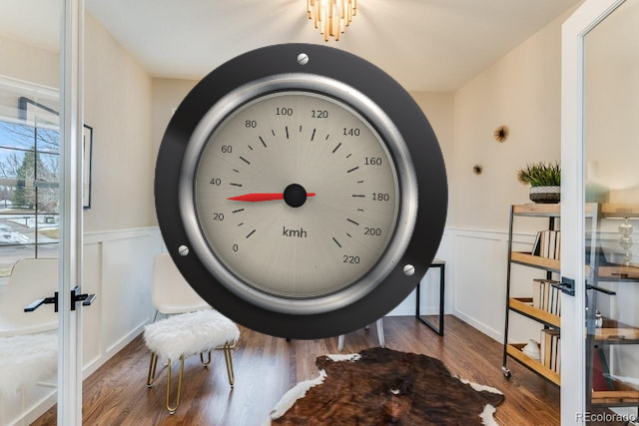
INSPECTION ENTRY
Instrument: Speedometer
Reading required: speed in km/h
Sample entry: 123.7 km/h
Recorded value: 30 km/h
